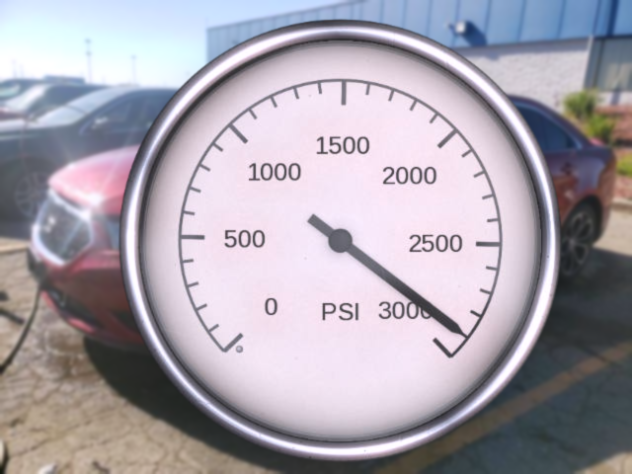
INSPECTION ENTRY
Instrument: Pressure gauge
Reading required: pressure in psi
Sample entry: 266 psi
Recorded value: 2900 psi
